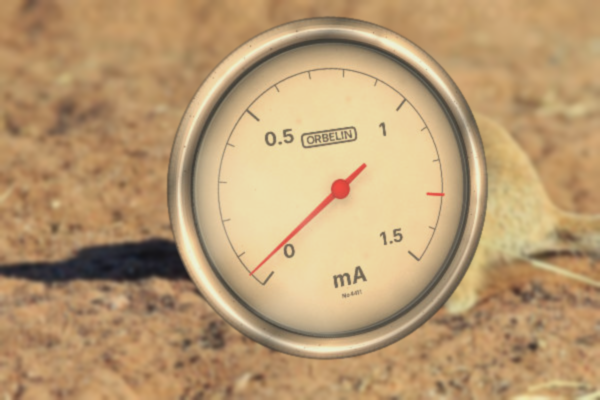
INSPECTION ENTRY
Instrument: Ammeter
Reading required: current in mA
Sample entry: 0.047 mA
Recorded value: 0.05 mA
